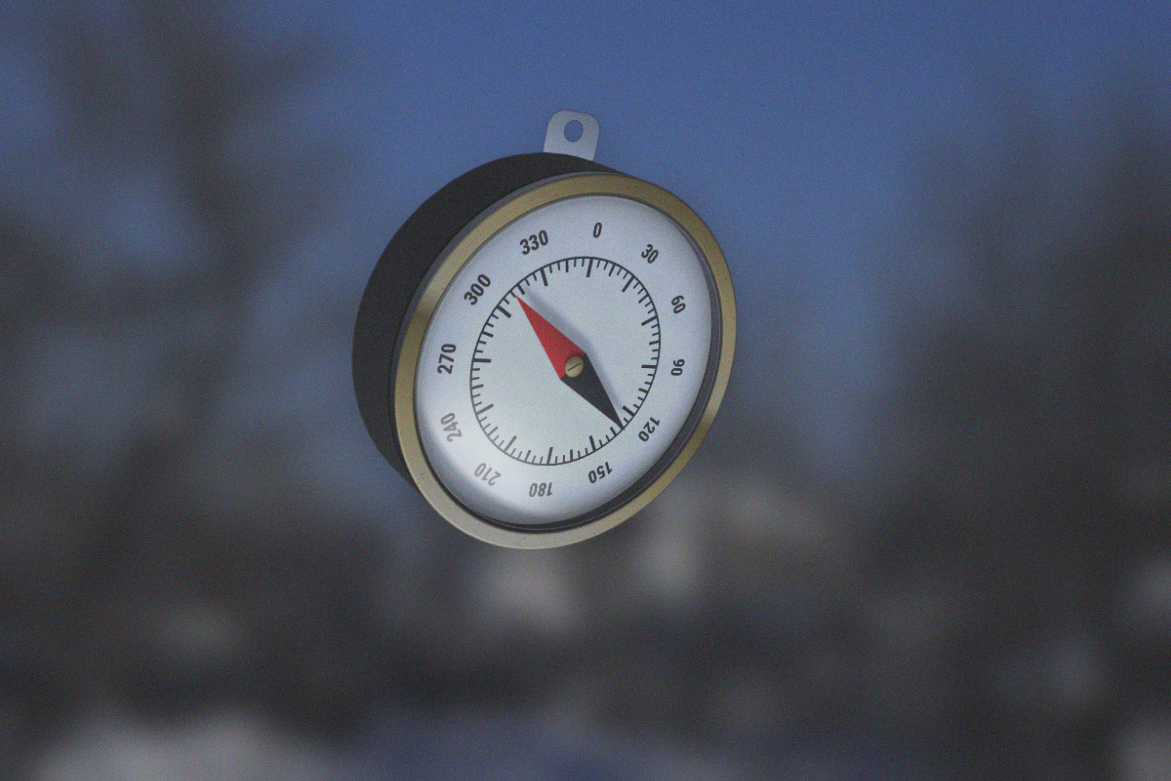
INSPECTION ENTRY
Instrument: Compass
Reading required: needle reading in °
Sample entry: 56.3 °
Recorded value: 310 °
